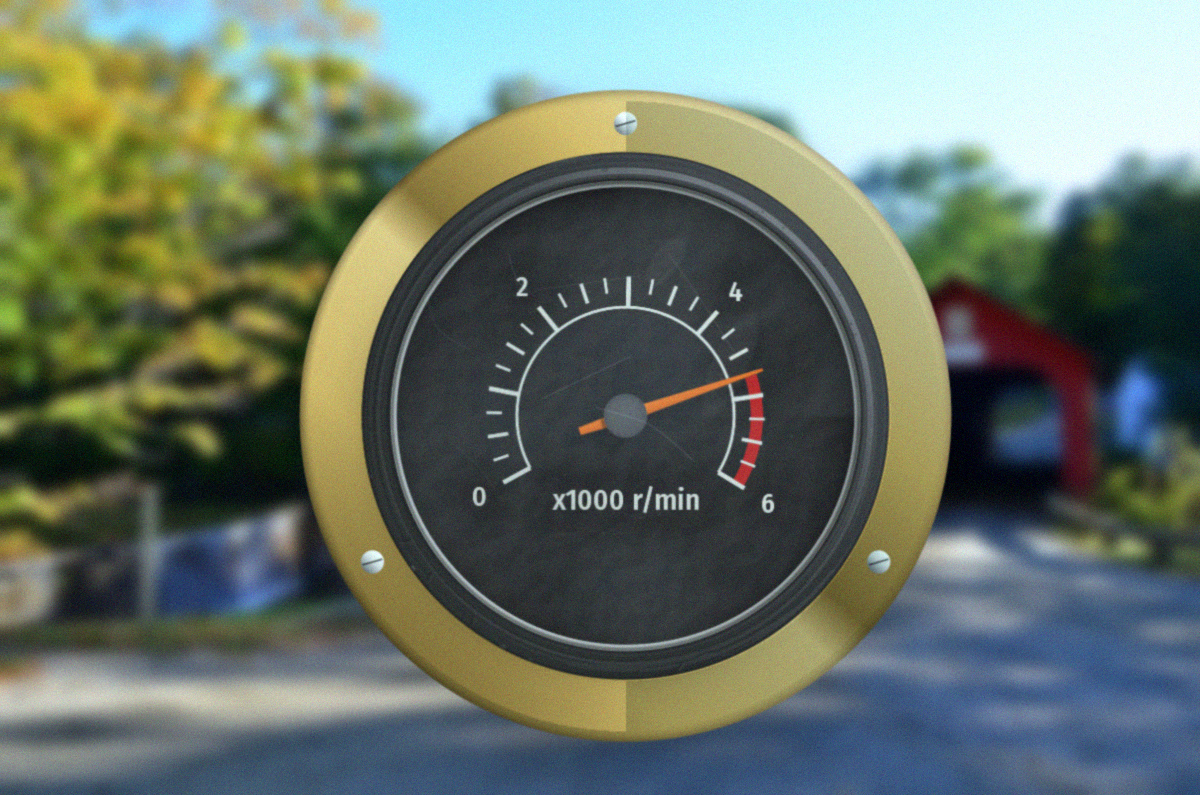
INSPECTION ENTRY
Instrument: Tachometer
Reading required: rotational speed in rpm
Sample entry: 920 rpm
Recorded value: 4750 rpm
